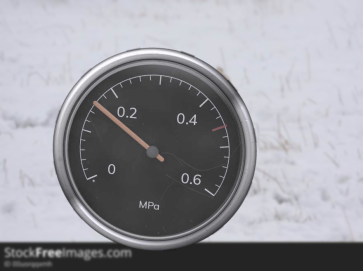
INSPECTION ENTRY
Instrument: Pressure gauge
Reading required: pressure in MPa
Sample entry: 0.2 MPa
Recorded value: 0.16 MPa
